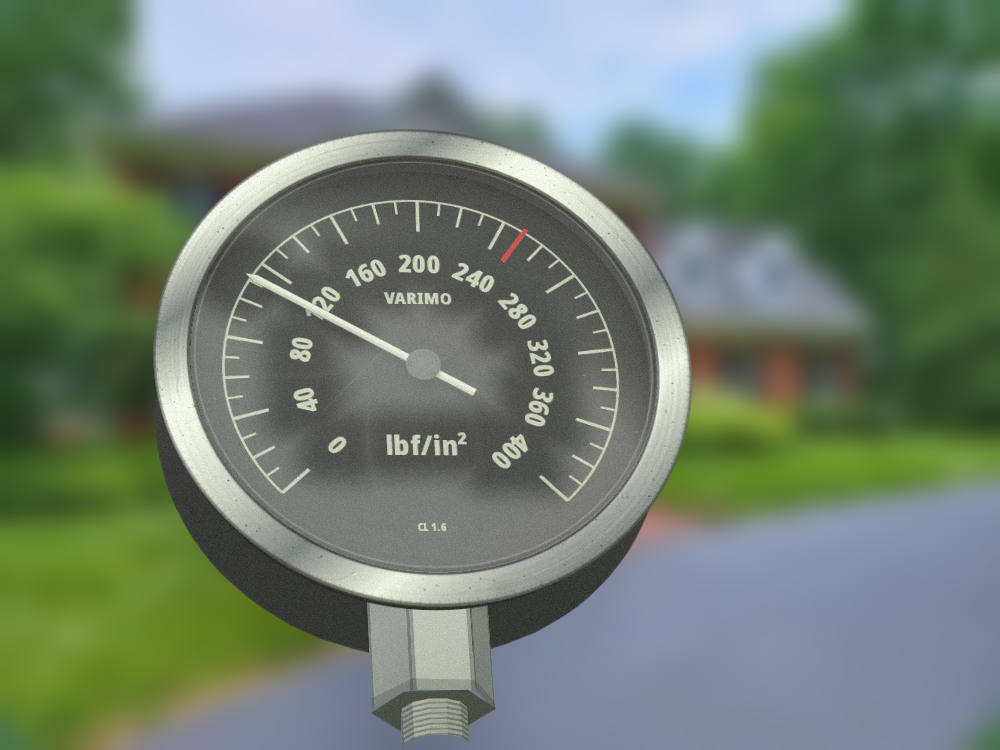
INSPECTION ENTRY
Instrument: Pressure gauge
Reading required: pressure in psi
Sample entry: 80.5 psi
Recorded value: 110 psi
